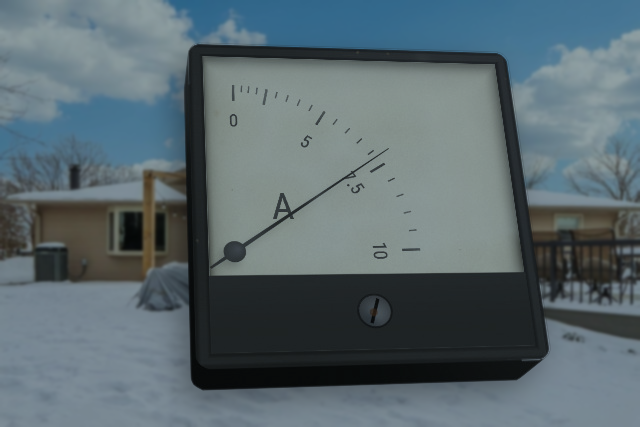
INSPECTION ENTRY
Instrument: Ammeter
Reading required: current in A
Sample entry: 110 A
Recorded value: 7.25 A
